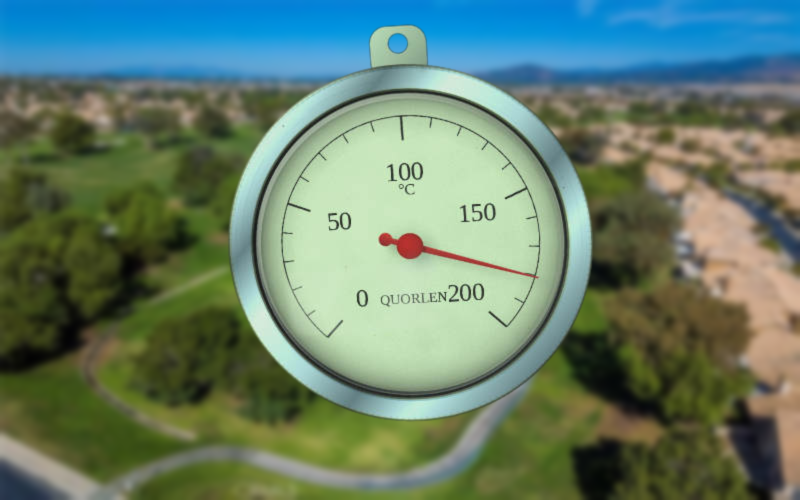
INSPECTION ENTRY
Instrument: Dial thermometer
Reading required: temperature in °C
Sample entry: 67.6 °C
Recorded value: 180 °C
